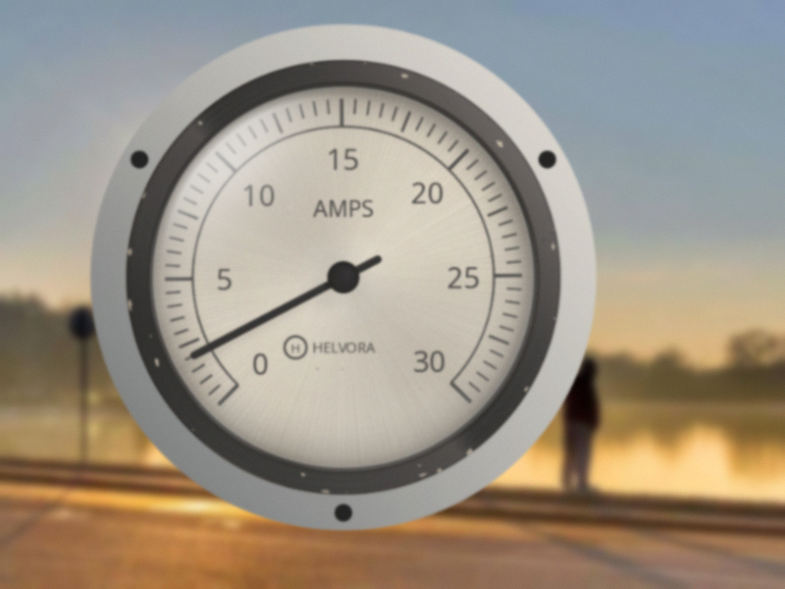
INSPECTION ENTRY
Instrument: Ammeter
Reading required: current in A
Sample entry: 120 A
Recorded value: 2 A
